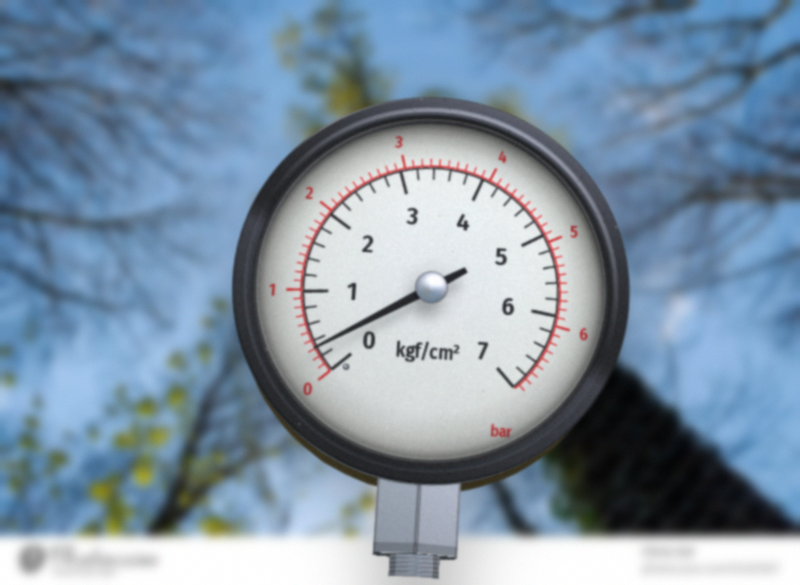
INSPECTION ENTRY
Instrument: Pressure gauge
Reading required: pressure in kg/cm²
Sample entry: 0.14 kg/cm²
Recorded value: 0.3 kg/cm²
